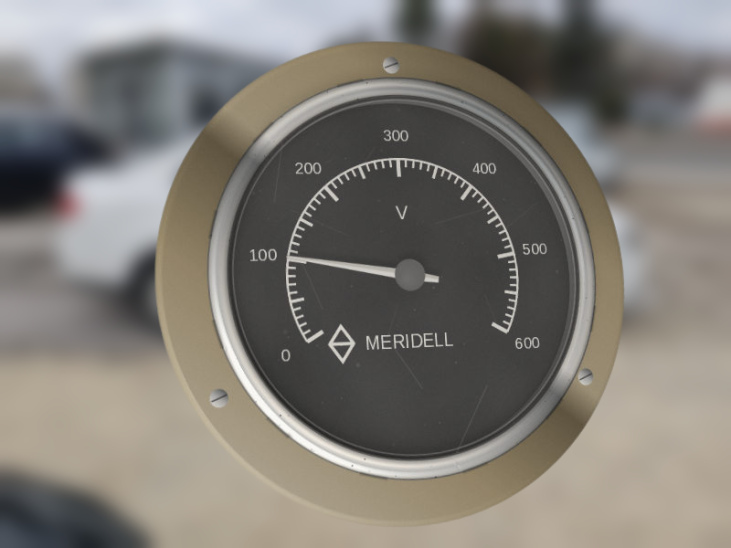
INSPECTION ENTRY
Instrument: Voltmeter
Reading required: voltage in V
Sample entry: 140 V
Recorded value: 100 V
